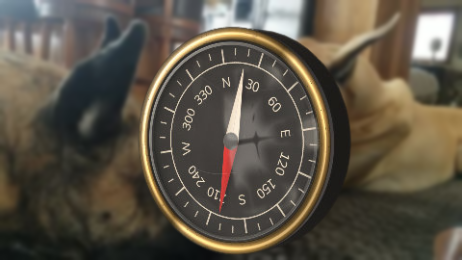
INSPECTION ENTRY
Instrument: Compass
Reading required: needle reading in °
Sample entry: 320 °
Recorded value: 200 °
